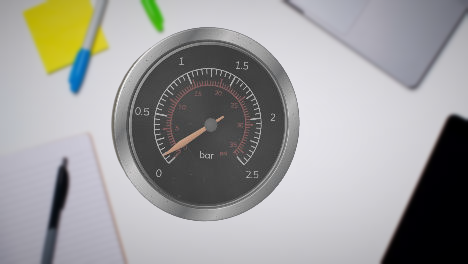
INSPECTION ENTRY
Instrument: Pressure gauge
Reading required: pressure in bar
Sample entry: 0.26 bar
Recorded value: 0.1 bar
